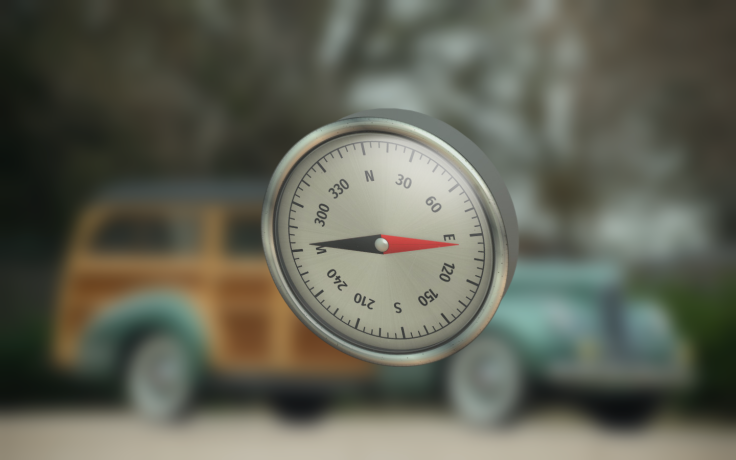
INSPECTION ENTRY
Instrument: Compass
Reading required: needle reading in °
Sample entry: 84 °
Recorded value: 95 °
